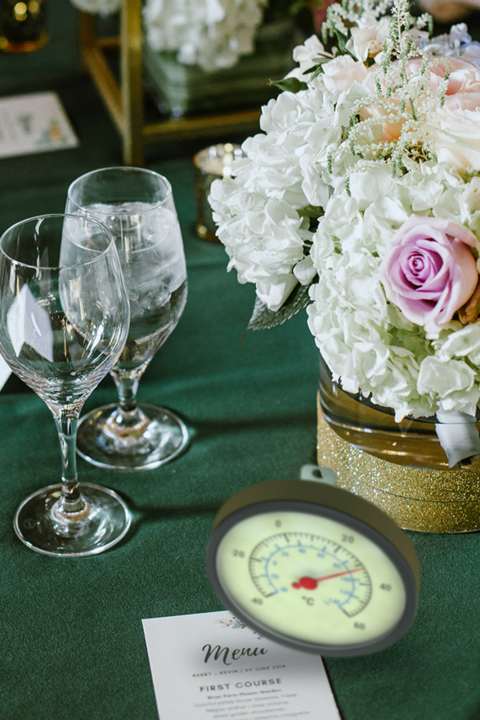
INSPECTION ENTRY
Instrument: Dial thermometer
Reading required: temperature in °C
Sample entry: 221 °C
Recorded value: 30 °C
